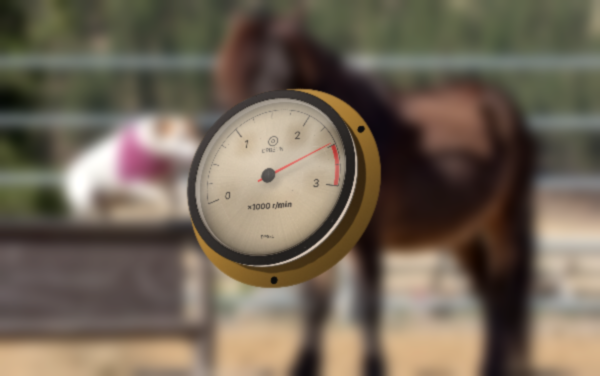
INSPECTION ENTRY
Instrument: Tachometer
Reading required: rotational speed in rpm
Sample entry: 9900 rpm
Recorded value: 2500 rpm
